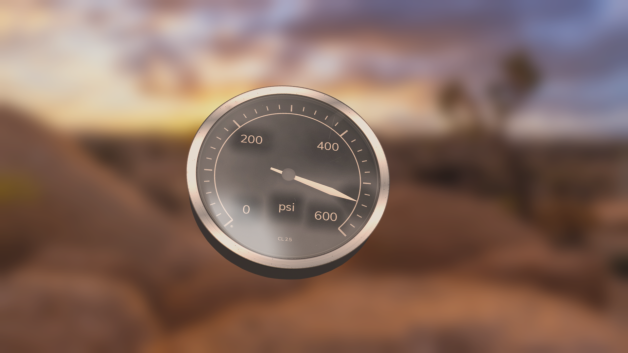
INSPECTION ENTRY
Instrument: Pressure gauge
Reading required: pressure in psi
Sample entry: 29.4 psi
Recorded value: 540 psi
